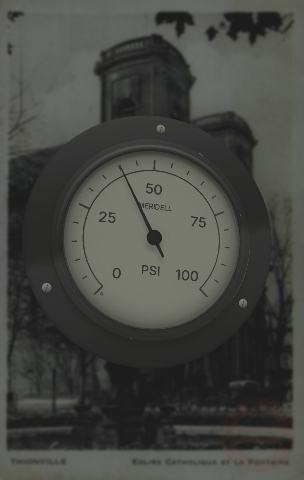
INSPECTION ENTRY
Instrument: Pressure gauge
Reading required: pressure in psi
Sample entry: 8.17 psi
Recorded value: 40 psi
